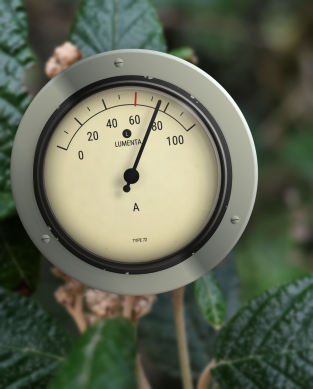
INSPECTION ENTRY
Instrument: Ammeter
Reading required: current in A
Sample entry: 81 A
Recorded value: 75 A
